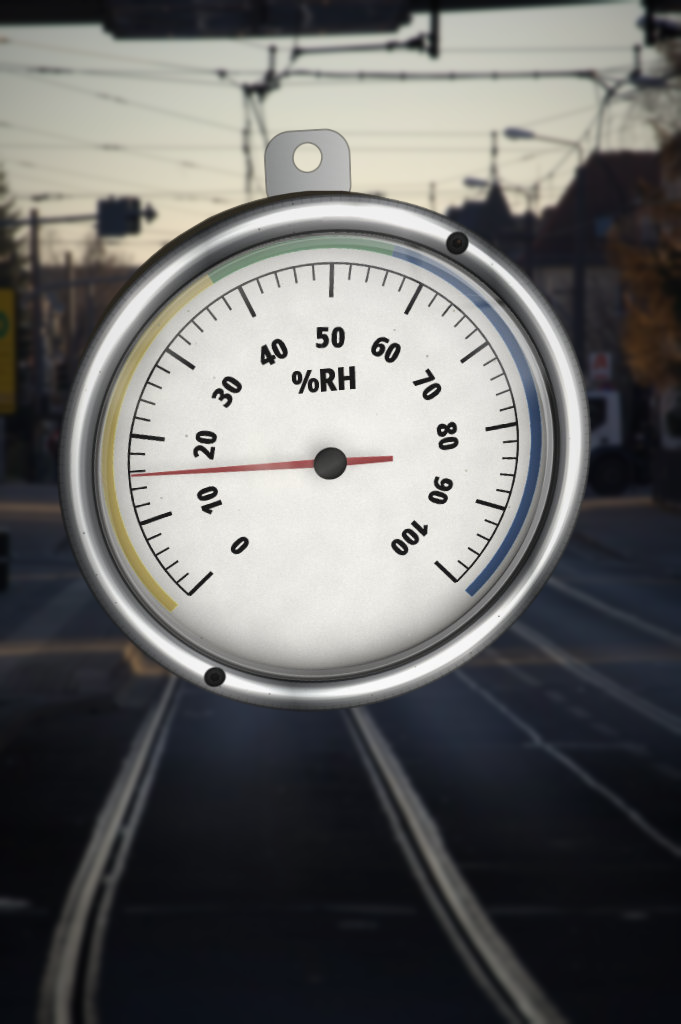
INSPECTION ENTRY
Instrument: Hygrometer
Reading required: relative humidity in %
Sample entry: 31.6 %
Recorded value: 16 %
